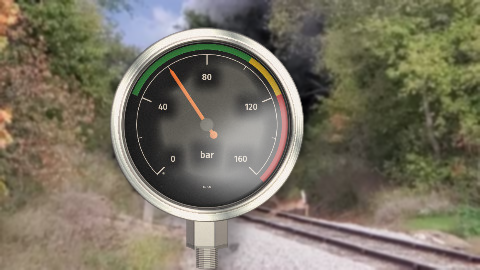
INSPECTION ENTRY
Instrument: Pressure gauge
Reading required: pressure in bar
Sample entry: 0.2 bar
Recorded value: 60 bar
